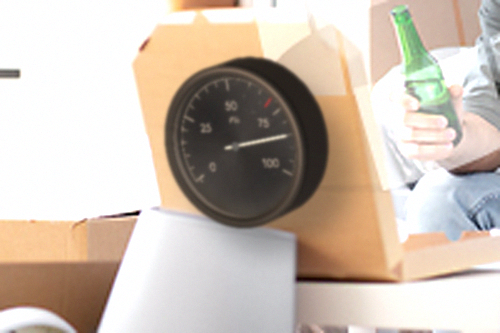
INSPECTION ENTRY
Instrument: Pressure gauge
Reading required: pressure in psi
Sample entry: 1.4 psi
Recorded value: 85 psi
